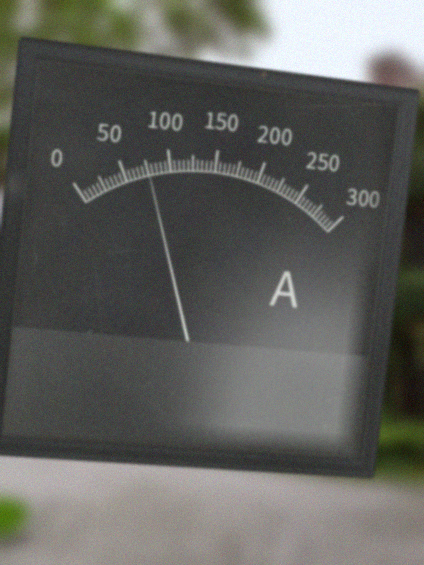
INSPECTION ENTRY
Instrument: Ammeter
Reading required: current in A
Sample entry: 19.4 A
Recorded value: 75 A
